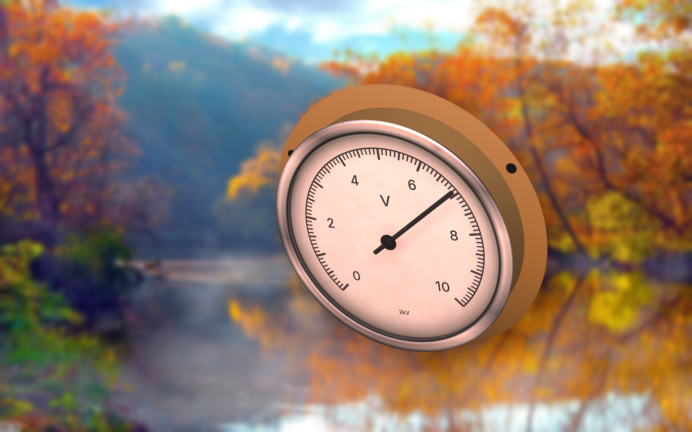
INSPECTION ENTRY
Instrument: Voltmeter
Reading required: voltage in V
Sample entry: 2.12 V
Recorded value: 6.9 V
